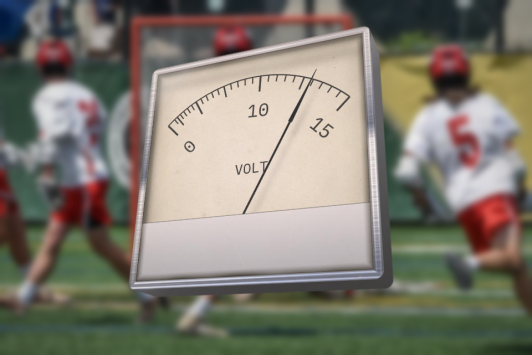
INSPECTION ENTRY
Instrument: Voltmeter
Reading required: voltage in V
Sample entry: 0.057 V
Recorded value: 13 V
